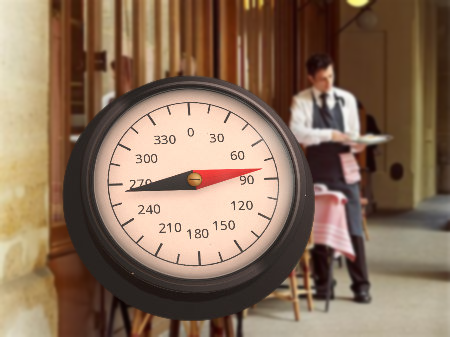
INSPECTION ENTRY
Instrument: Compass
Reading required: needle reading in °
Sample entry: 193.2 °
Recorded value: 82.5 °
